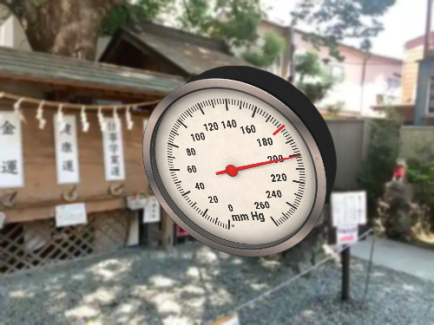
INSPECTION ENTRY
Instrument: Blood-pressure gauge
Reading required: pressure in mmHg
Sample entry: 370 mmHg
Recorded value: 200 mmHg
